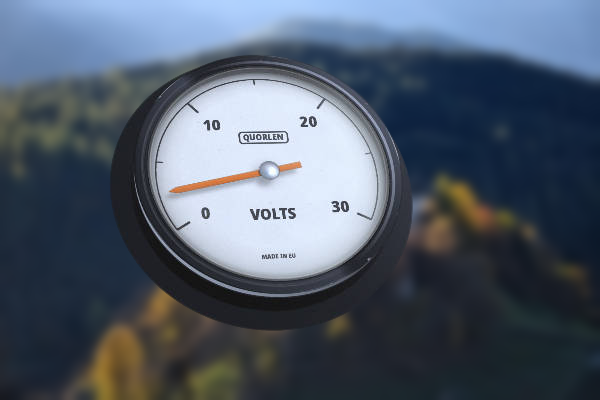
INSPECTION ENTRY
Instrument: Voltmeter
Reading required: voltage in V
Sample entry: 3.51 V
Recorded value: 2.5 V
